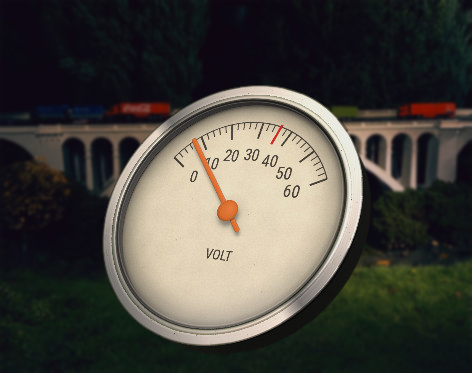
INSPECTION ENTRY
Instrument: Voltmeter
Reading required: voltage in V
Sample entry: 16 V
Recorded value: 8 V
